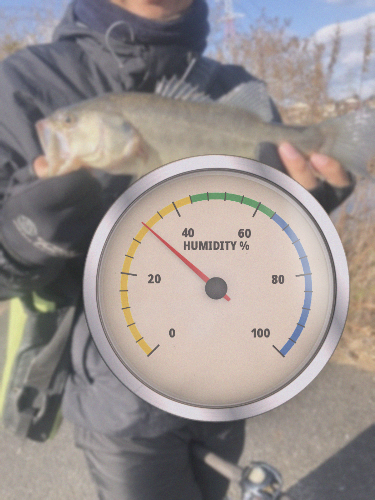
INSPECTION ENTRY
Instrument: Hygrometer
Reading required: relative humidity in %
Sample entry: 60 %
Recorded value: 32 %
